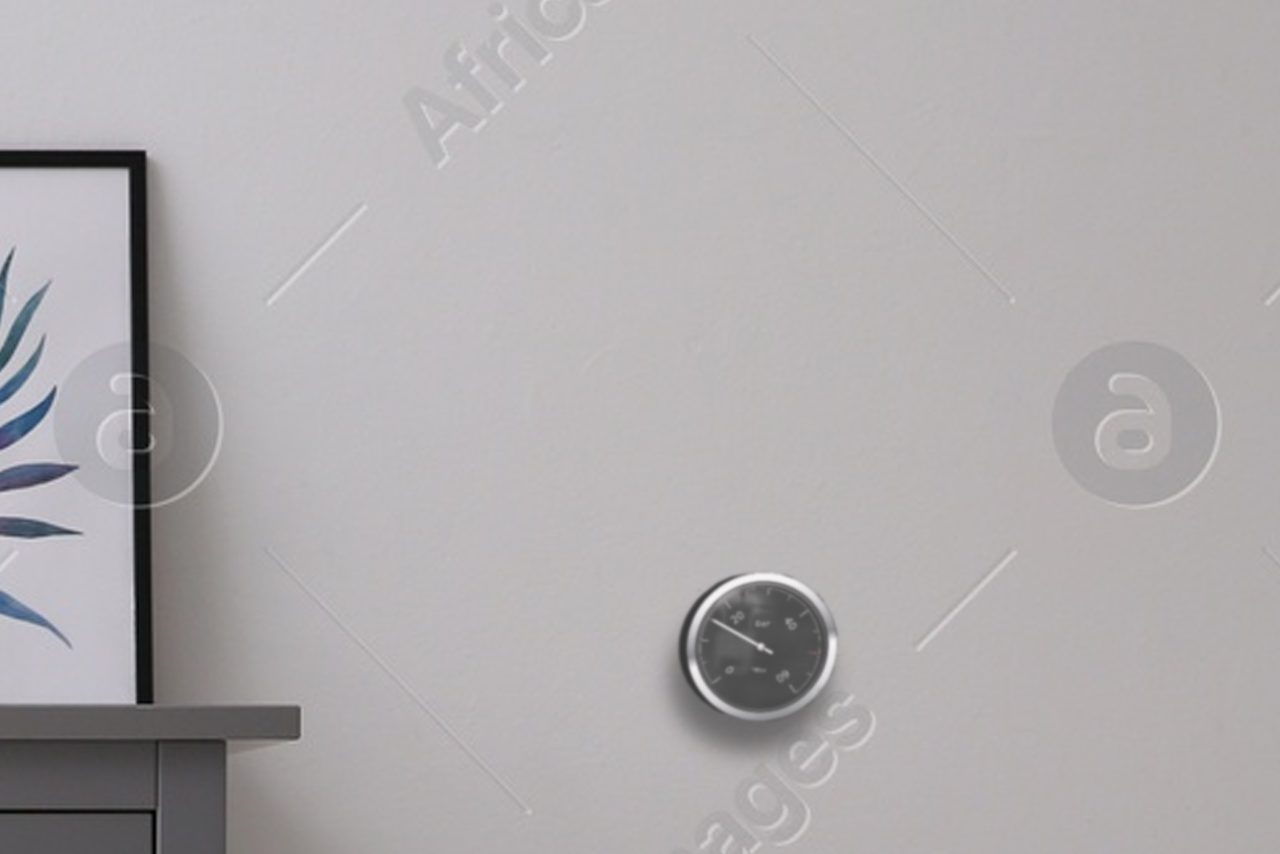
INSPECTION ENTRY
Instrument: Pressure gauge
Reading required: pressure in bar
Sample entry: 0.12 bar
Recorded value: 15 bar
